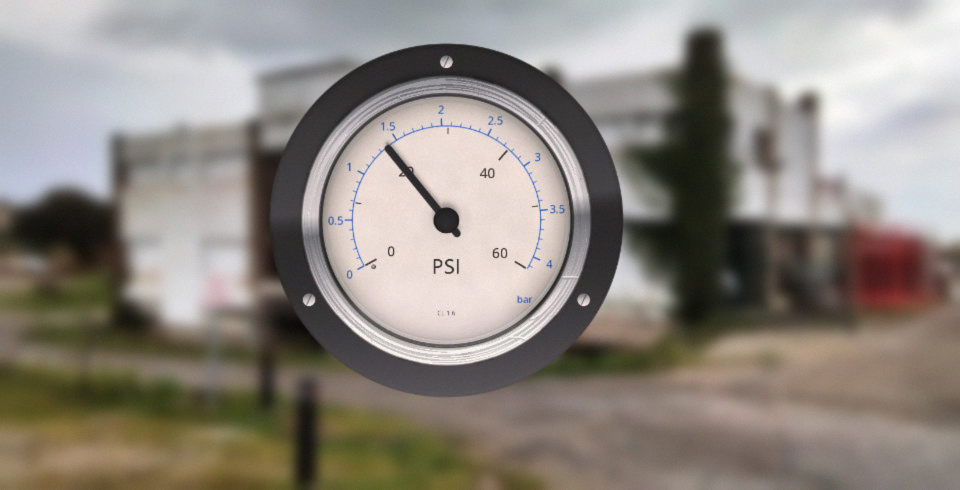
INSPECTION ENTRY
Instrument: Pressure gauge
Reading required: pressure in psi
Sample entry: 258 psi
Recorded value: 20 psi
